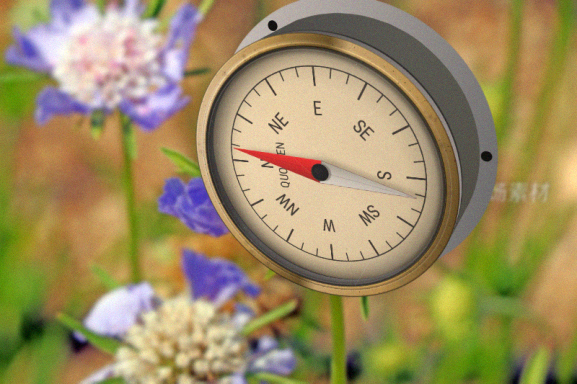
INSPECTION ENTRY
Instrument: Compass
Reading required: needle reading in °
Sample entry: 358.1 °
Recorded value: 10 °
